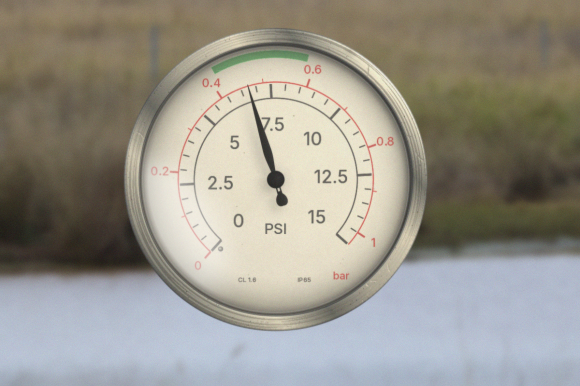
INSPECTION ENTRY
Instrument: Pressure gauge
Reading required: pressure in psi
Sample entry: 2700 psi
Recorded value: 6.75 psi
